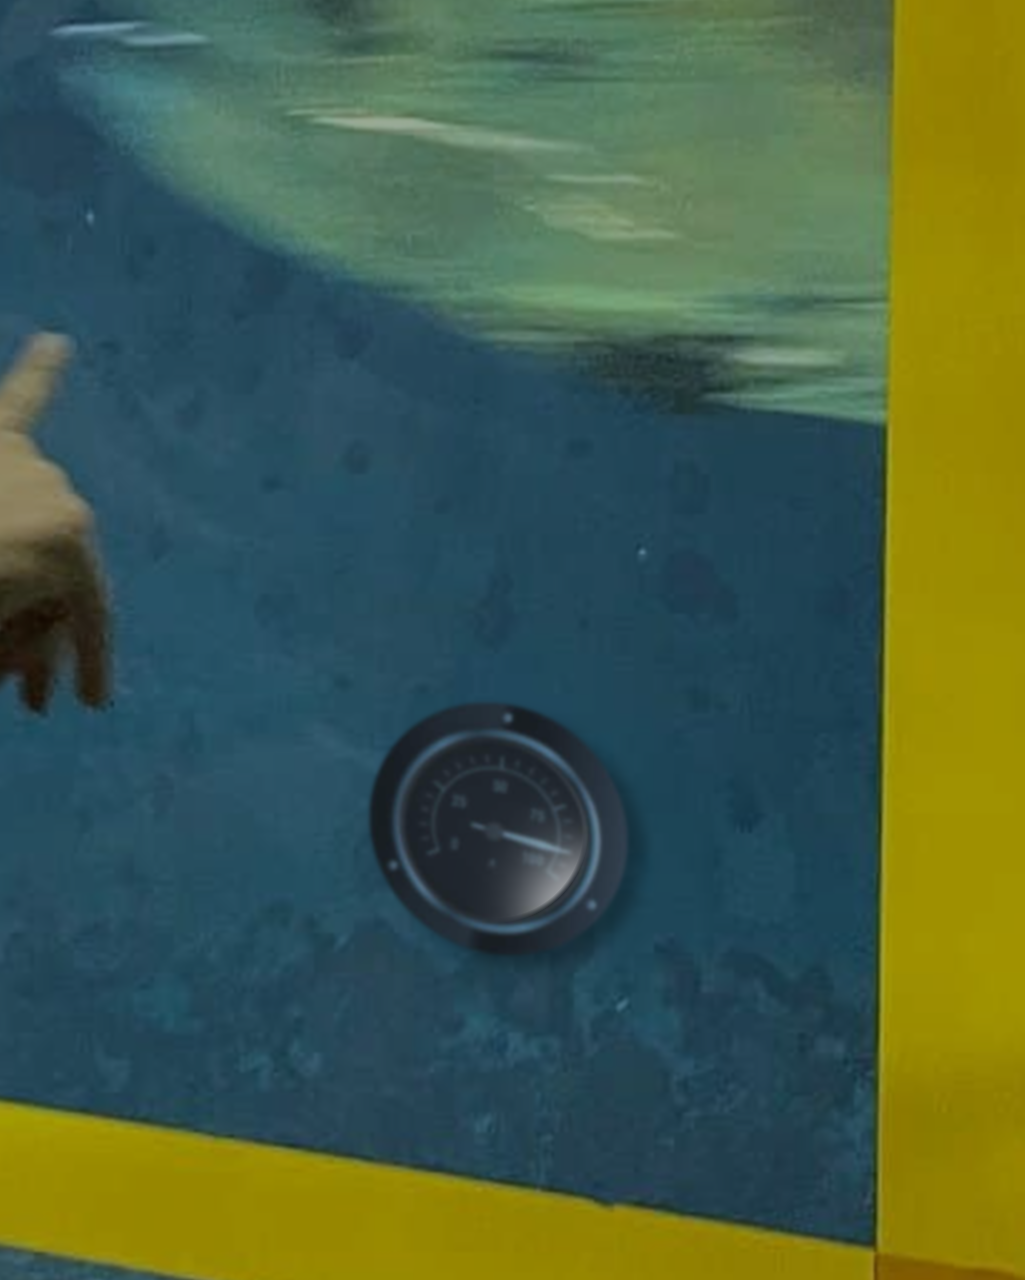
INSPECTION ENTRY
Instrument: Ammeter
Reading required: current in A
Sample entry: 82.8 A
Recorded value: 90 A
